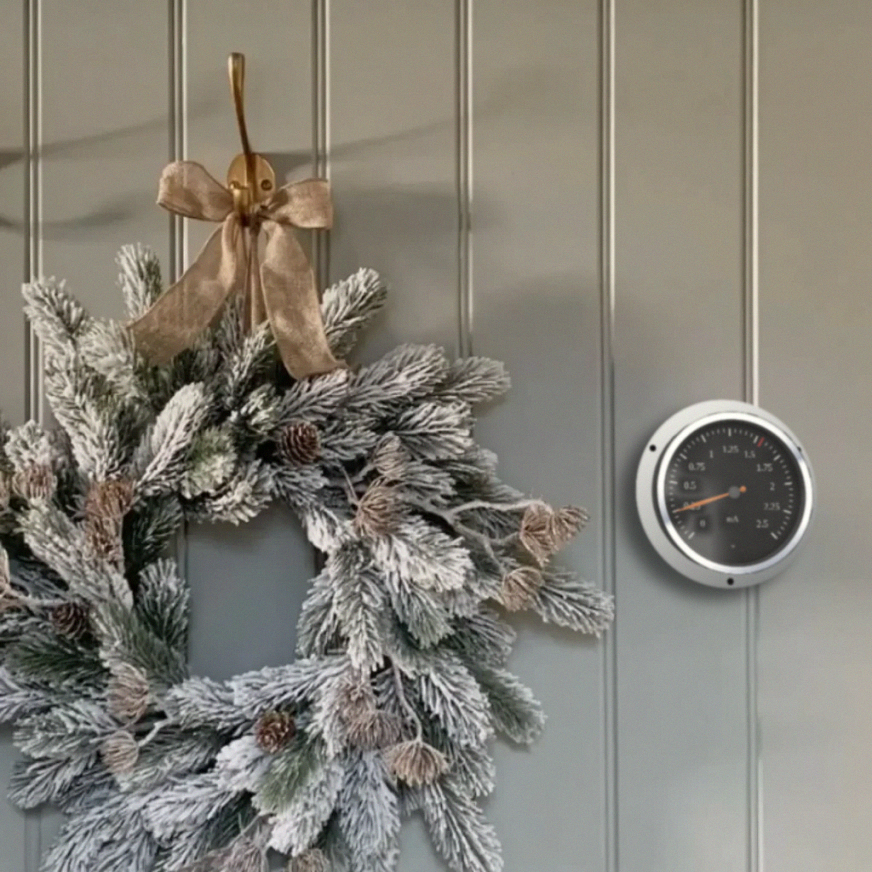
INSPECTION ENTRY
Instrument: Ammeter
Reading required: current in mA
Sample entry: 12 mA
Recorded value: 0.25 mA
